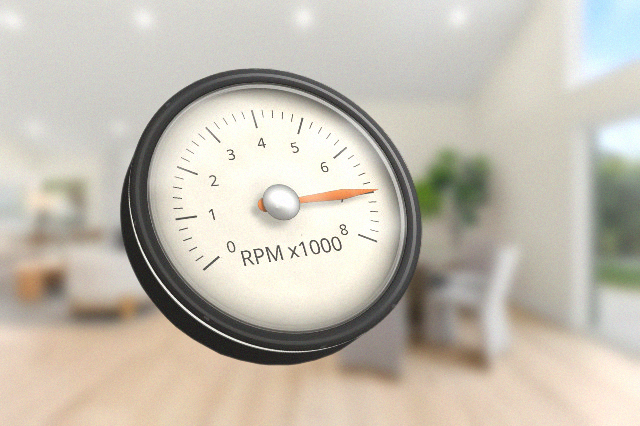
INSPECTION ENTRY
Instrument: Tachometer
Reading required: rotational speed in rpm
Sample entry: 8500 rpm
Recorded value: 7000 rpm
